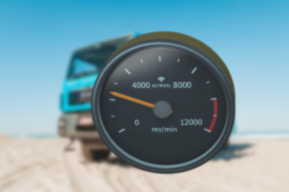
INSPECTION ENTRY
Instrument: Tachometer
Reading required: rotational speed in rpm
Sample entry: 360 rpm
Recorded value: 2500 rpm
